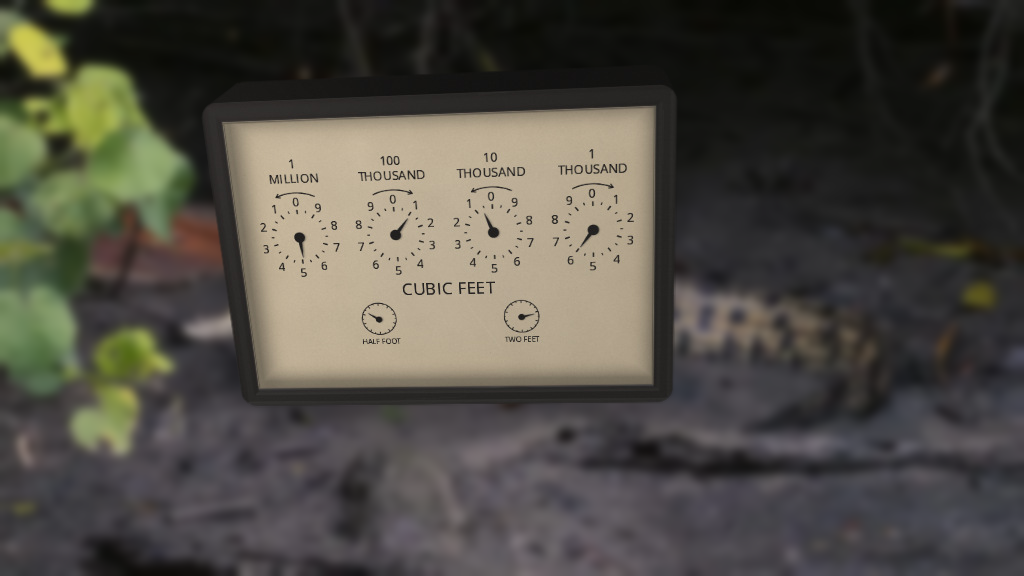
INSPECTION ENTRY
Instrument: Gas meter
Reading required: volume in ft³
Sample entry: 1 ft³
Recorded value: 510600 ft³
